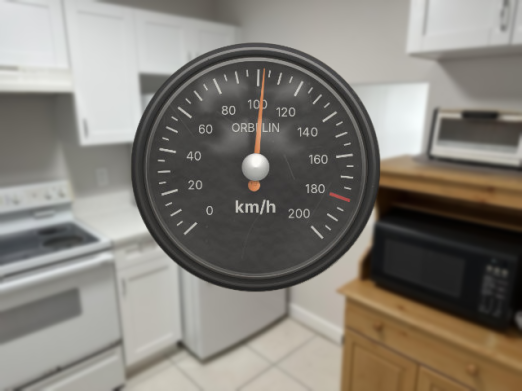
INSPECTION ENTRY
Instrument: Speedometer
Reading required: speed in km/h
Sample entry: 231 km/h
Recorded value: 102.5 km/h
